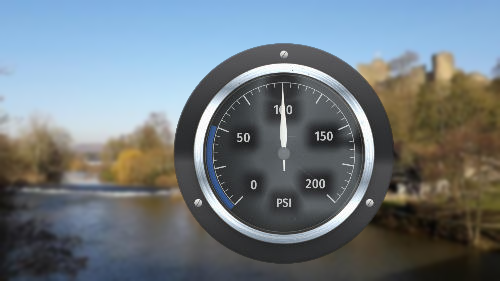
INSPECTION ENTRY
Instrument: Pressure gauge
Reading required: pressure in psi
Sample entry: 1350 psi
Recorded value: 100 psi
